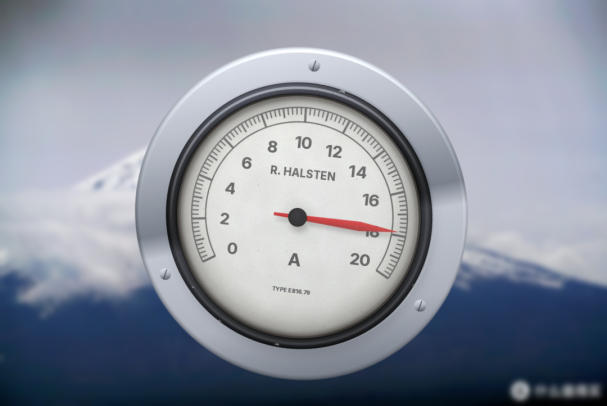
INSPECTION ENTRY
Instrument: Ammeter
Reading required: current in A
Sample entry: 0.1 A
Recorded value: 17.8 A
